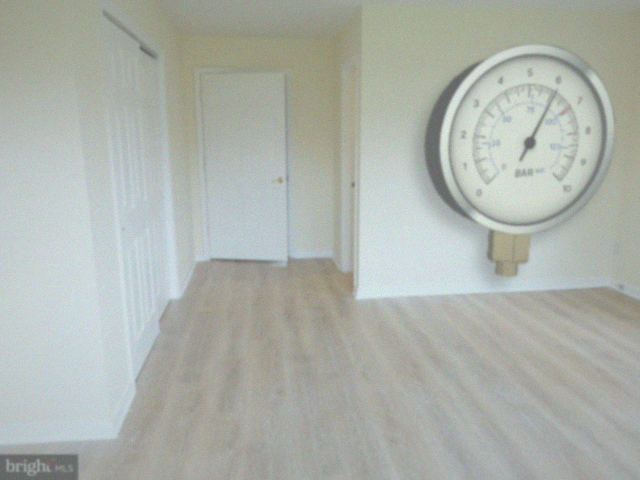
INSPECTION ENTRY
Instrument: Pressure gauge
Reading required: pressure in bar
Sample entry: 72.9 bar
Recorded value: 6 bar
